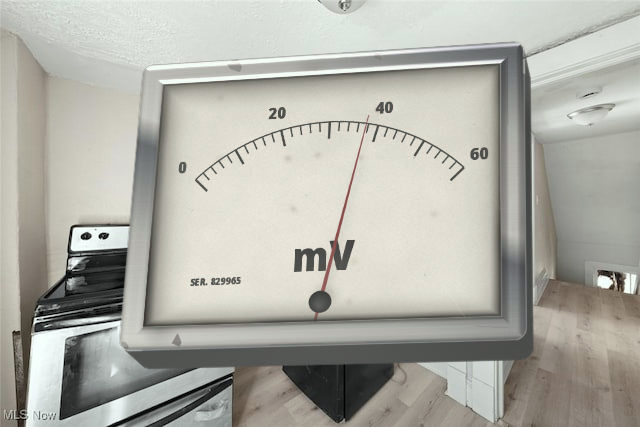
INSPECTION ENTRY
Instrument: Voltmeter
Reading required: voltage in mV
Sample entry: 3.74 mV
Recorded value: 38 mV
